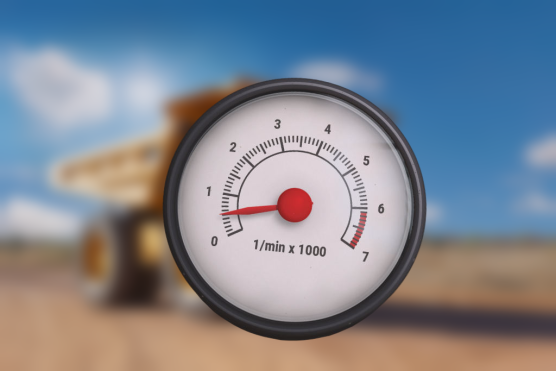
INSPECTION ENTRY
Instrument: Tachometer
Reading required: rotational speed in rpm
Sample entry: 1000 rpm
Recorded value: 500 rpm
